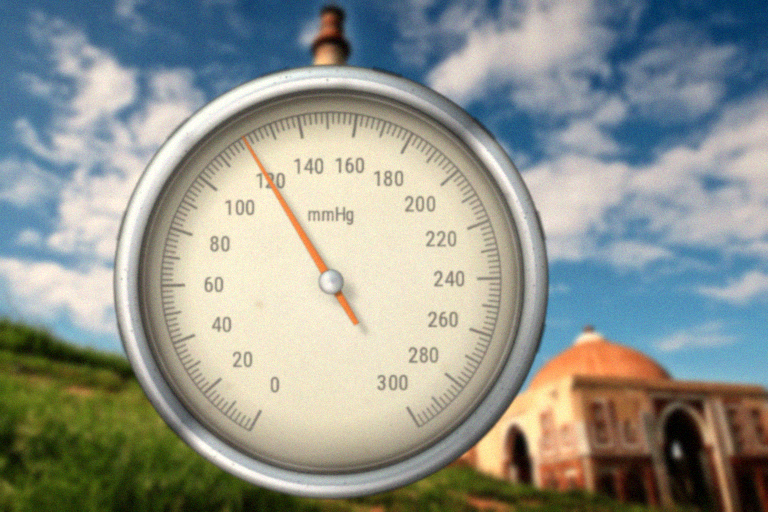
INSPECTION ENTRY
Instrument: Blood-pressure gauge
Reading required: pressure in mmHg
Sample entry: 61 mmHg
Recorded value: 120 mmHg
